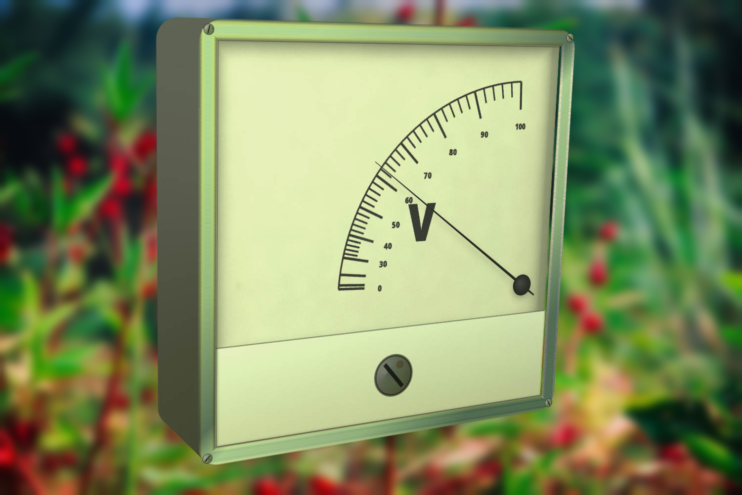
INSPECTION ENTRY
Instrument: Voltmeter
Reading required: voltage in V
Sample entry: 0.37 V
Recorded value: 62 V
